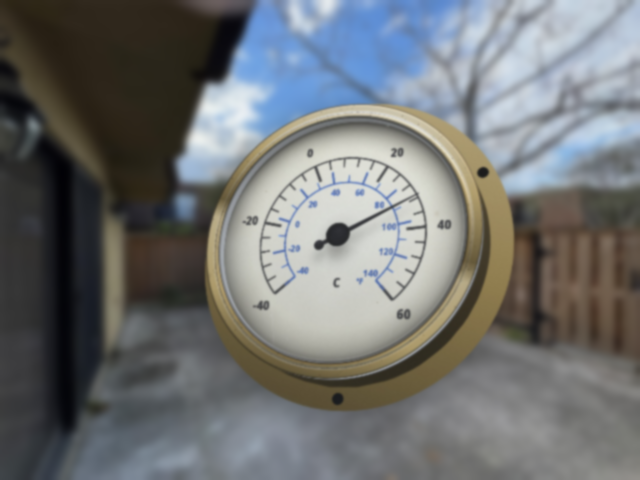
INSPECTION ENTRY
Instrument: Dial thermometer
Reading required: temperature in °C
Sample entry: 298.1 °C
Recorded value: 32 °C
